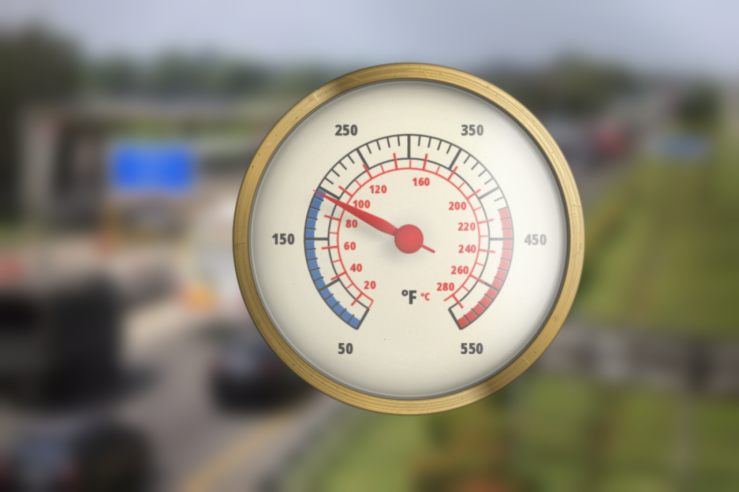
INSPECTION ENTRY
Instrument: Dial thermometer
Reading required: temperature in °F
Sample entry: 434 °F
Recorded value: 195 °F
